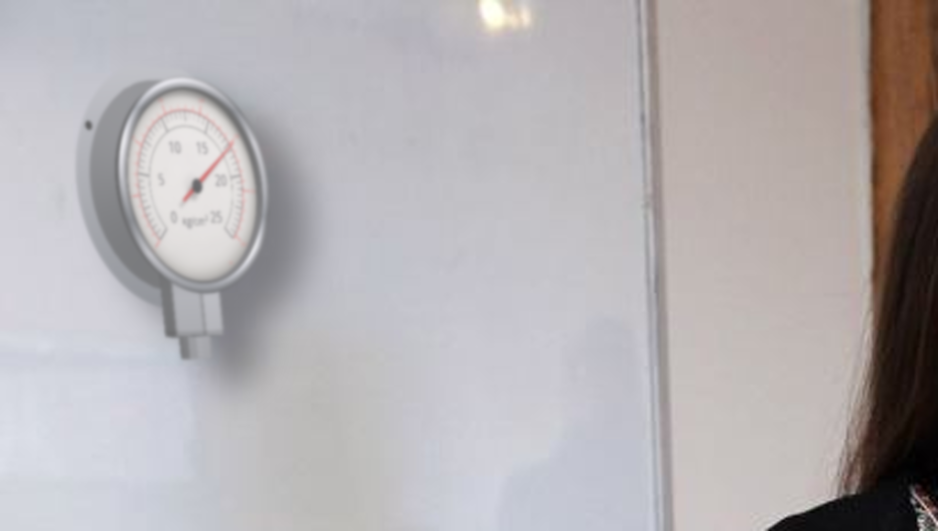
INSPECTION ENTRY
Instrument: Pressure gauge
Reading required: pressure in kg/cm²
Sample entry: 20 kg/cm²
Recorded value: 17.5 kg/cm²
